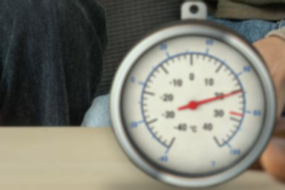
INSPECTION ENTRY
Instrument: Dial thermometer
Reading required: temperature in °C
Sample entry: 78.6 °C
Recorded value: 20 °C
